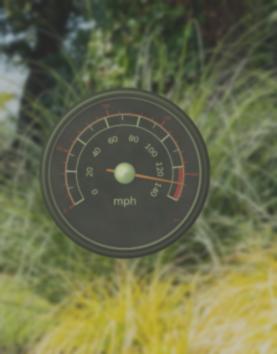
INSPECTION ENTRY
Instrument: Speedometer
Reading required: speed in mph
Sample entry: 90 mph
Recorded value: 130 mph
